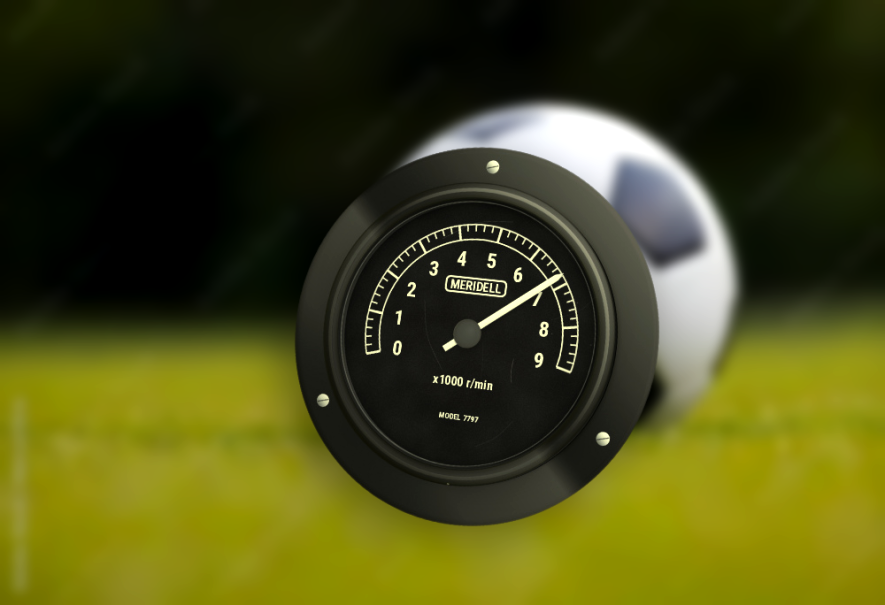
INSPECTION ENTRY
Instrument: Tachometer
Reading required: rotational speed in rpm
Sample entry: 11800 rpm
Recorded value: 6800 rpm
